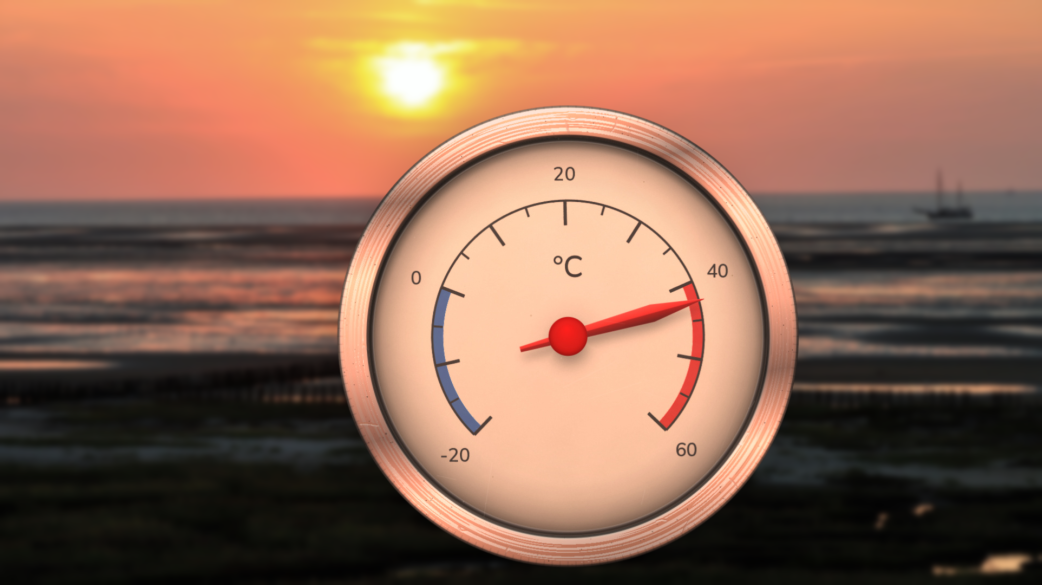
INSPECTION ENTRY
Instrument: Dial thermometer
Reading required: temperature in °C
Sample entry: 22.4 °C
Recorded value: 42.5 °C
